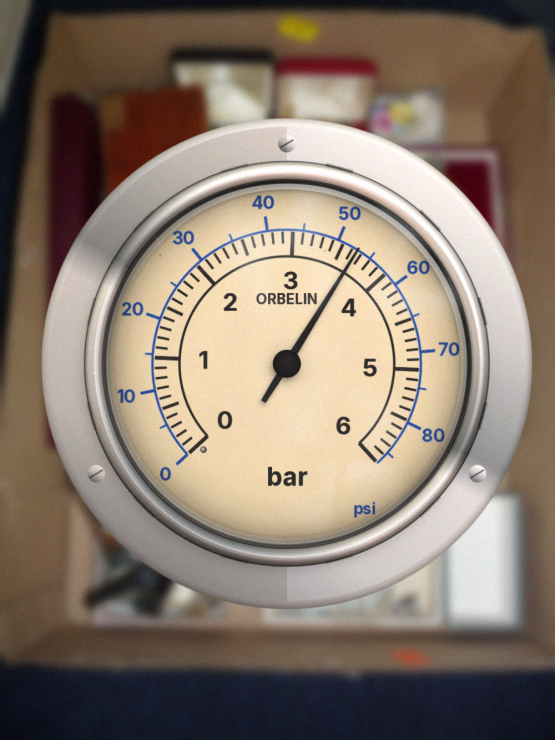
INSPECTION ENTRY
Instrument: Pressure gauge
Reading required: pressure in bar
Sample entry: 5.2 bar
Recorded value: 3.65 bar
